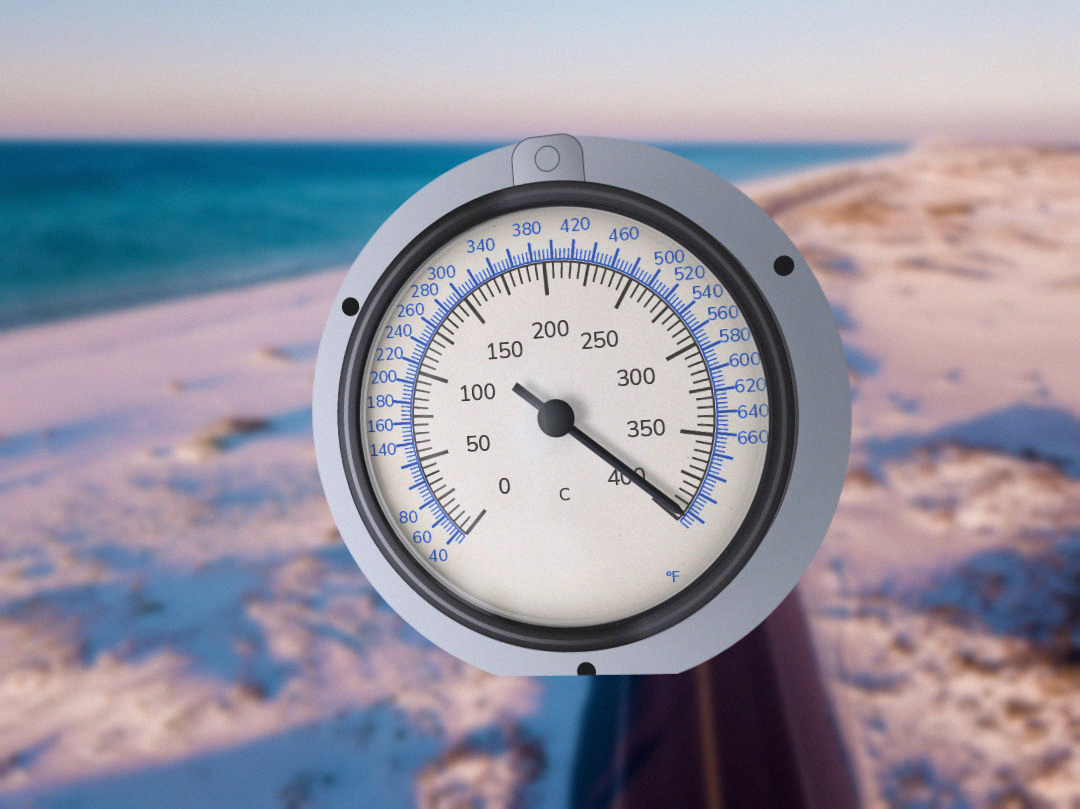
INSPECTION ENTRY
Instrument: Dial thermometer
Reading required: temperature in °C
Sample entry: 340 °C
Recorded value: 395 °C
